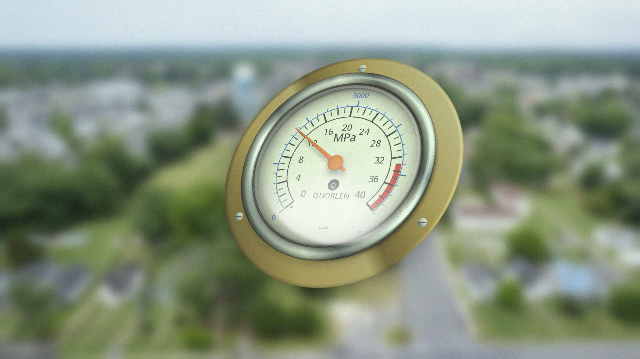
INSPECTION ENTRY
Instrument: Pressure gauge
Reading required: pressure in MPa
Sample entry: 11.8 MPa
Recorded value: 12 MPa
